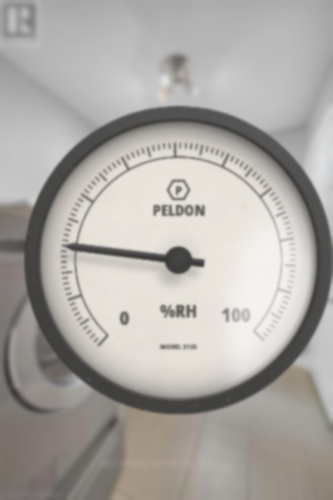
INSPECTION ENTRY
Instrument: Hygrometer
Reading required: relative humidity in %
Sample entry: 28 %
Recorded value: 20 %
